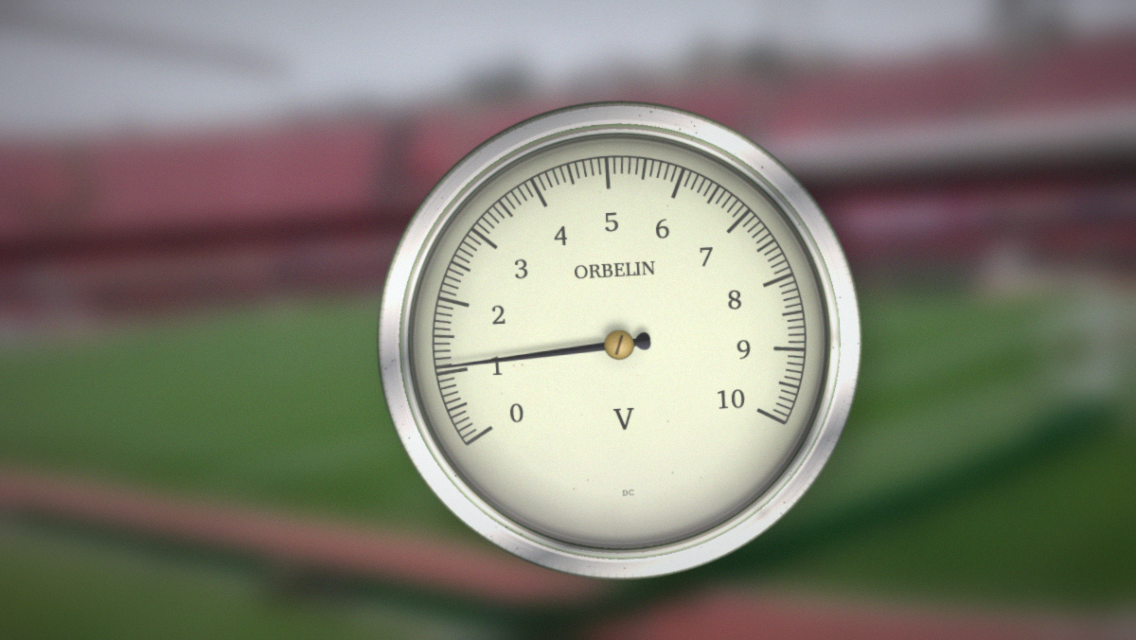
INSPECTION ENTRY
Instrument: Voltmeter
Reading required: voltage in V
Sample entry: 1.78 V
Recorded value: 1.1 V
